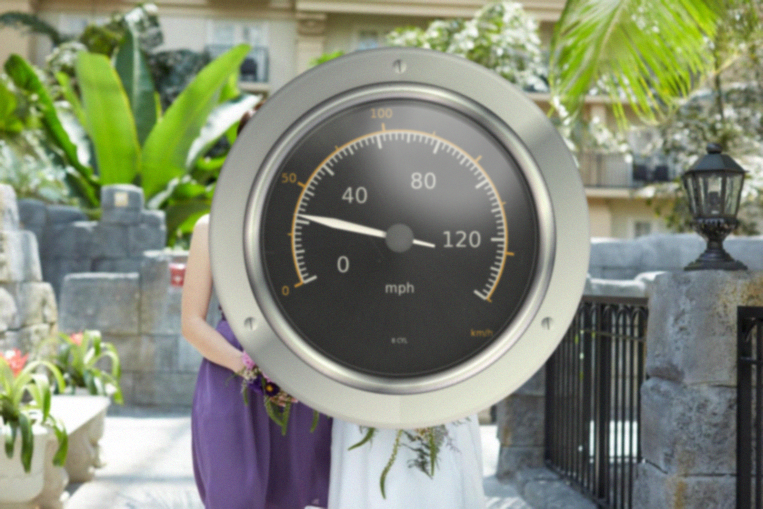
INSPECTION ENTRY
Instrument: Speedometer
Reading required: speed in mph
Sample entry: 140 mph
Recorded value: 22 mph
